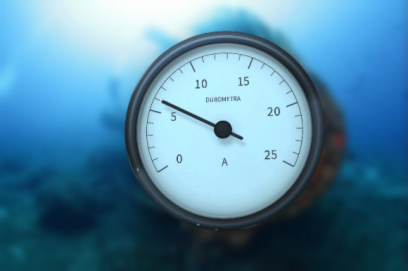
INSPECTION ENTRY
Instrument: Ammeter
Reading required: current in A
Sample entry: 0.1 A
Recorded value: 6 A
